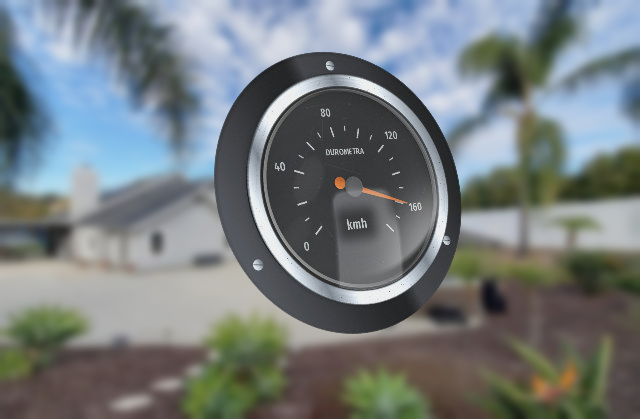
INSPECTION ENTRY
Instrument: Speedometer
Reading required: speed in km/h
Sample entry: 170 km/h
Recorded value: 160 km/h
